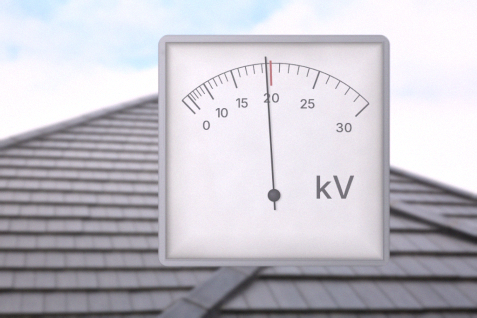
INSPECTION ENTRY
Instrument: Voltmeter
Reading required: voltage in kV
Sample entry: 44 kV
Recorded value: 19.5 kV
